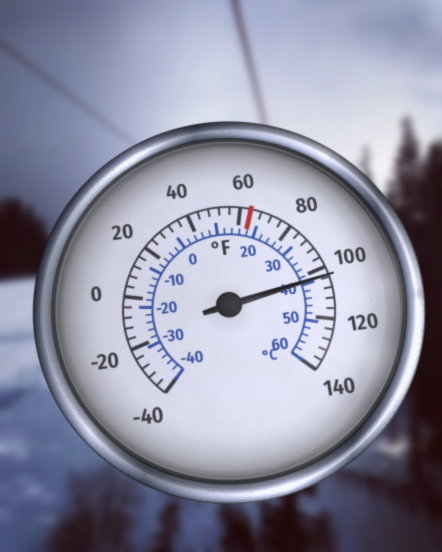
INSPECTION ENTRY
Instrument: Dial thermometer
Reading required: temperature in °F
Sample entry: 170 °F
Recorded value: 104 °F
